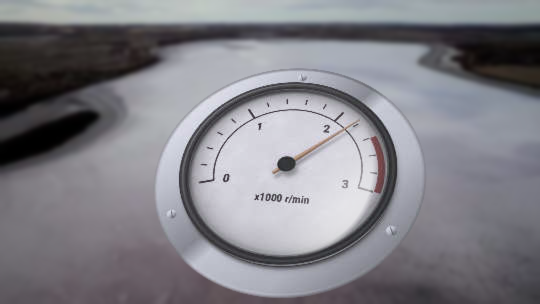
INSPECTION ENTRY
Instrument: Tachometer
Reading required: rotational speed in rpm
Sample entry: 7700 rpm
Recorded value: 2200 rpm
